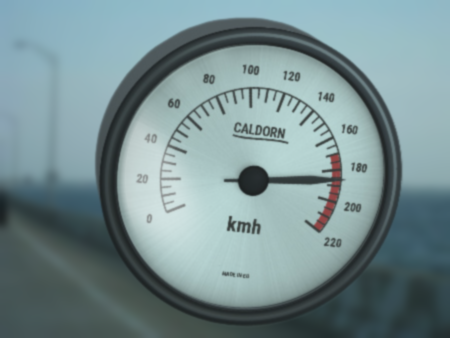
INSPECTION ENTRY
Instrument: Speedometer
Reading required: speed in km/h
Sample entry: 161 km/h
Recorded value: 185 km/h
